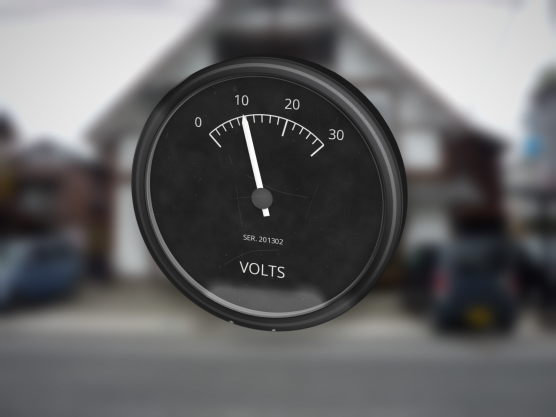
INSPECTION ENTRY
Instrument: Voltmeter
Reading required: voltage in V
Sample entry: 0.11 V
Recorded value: 10 V
